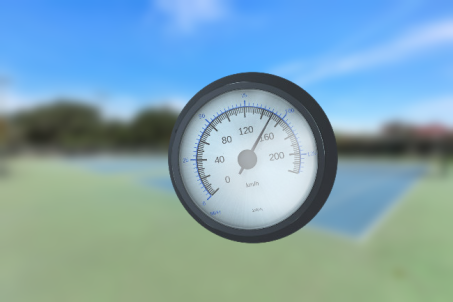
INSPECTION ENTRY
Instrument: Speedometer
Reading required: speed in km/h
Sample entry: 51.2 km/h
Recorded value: 150 km/h
